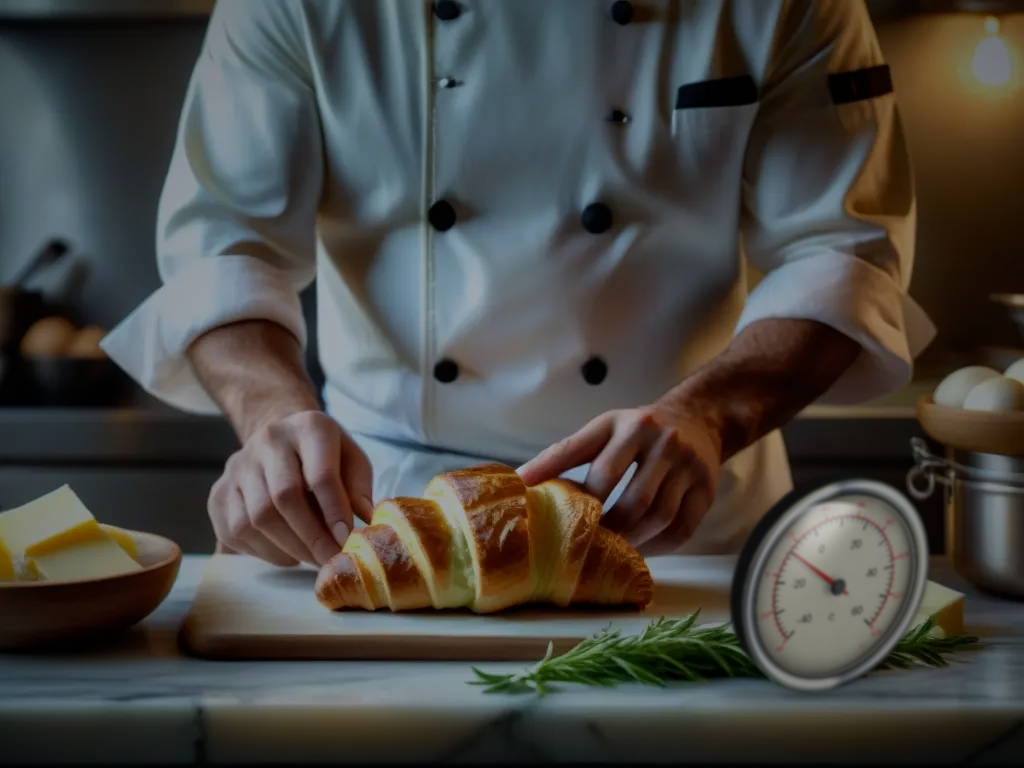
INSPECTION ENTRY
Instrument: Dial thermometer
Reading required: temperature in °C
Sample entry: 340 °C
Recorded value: -10 °C
